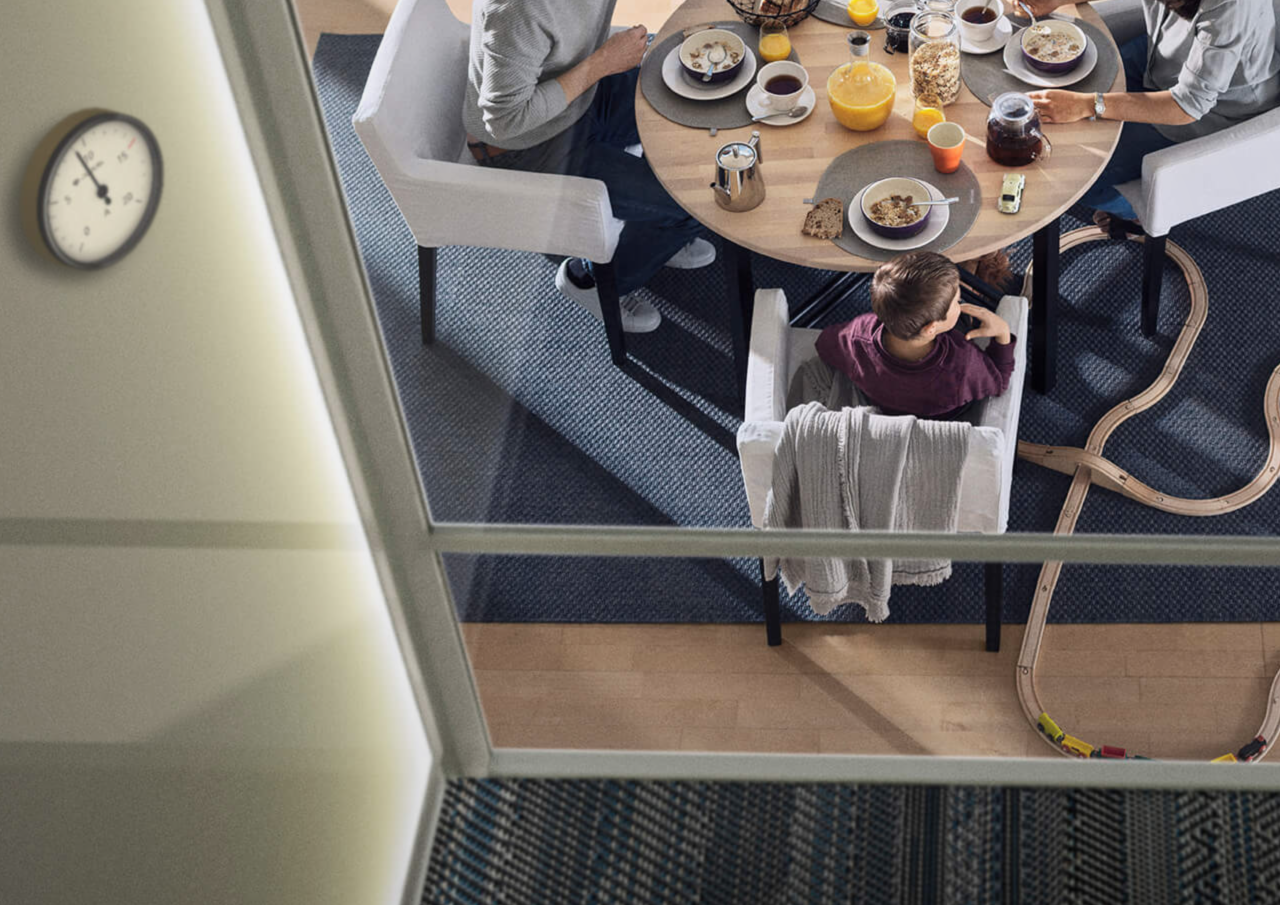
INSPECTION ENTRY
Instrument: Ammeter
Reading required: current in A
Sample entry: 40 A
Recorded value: 9 A
